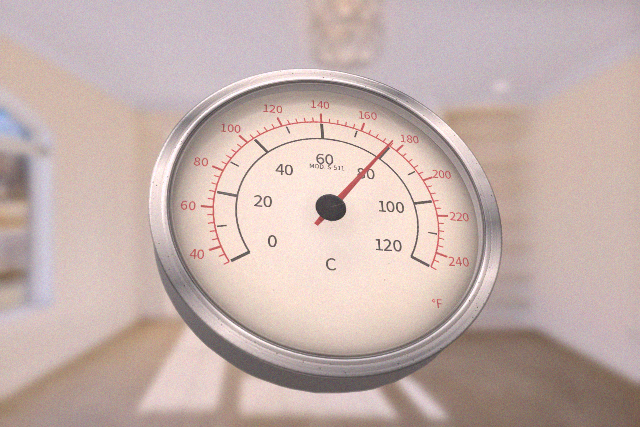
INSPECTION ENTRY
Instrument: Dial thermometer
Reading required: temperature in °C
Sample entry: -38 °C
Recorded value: 80 °C
